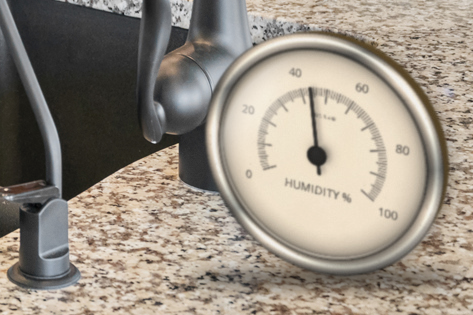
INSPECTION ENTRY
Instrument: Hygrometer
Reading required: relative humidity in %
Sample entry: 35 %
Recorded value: 45 %
